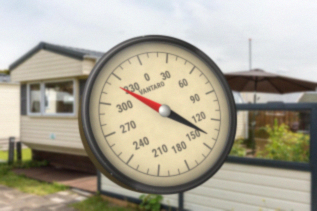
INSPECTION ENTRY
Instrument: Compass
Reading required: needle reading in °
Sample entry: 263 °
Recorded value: 320 °
